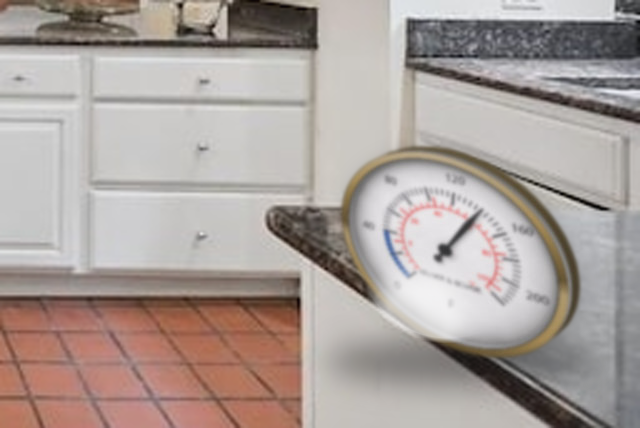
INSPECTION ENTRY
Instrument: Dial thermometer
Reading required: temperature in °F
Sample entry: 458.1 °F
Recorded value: 140 °F
